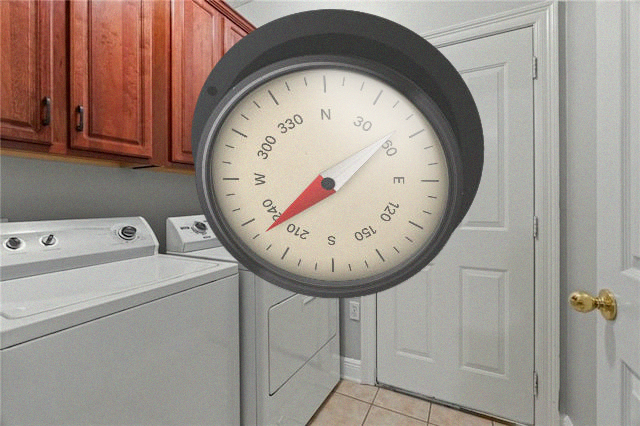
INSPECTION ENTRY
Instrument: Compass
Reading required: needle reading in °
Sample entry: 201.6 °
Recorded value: 230 °
